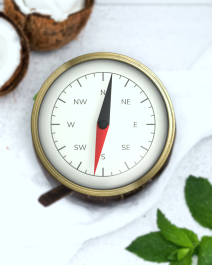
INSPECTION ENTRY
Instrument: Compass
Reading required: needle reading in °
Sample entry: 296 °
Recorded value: 190 °
